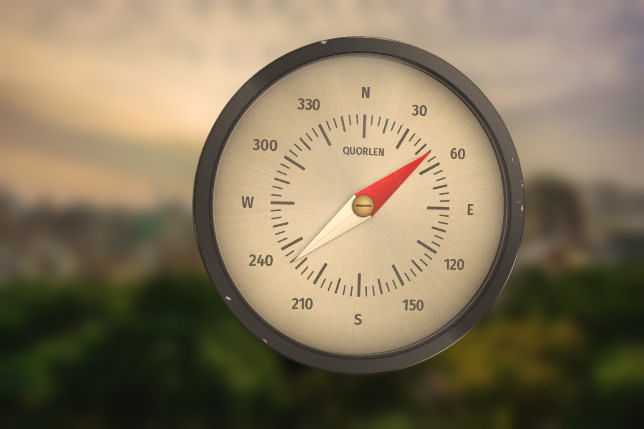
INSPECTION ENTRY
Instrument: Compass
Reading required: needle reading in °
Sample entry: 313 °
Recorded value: 50 °
